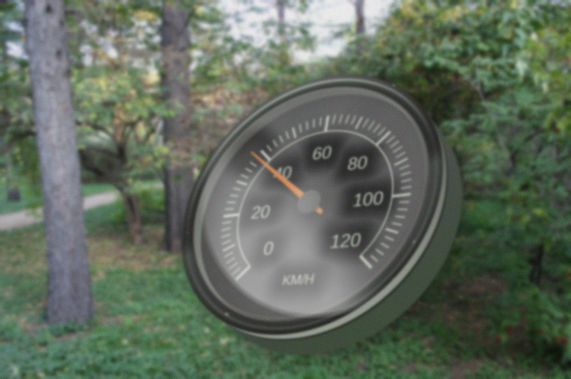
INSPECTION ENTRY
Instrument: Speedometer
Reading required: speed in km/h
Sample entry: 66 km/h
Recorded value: 38 km/h
